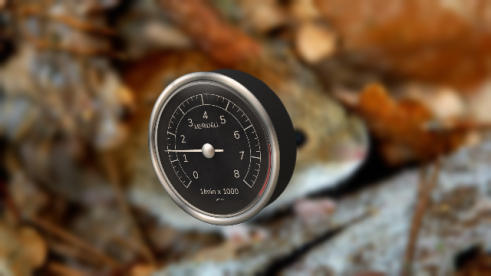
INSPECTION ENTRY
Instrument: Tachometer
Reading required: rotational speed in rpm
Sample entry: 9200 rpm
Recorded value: 1400 rpm
